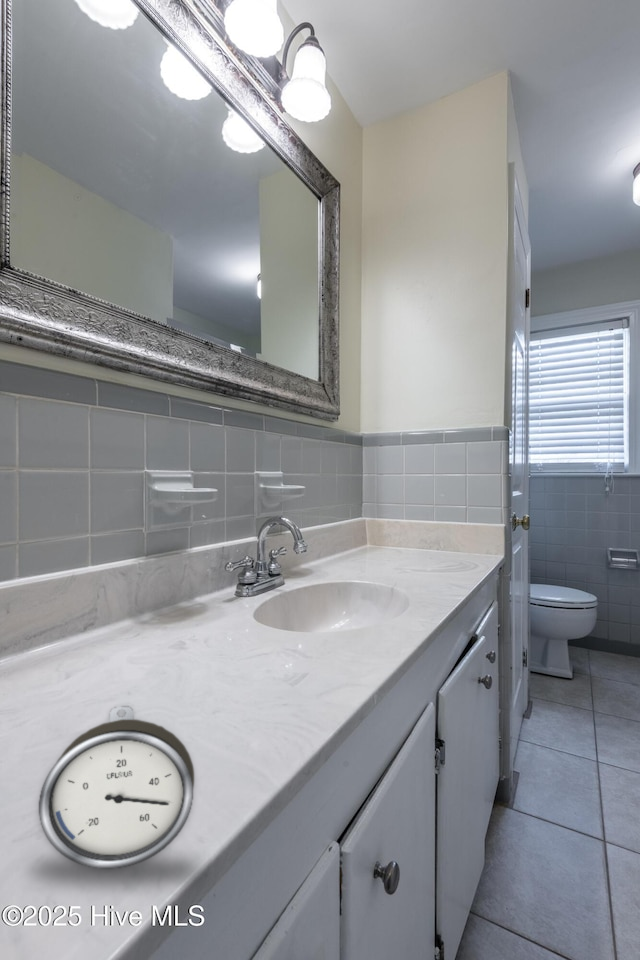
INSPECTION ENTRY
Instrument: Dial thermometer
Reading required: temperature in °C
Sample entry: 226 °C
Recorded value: 50 °C
